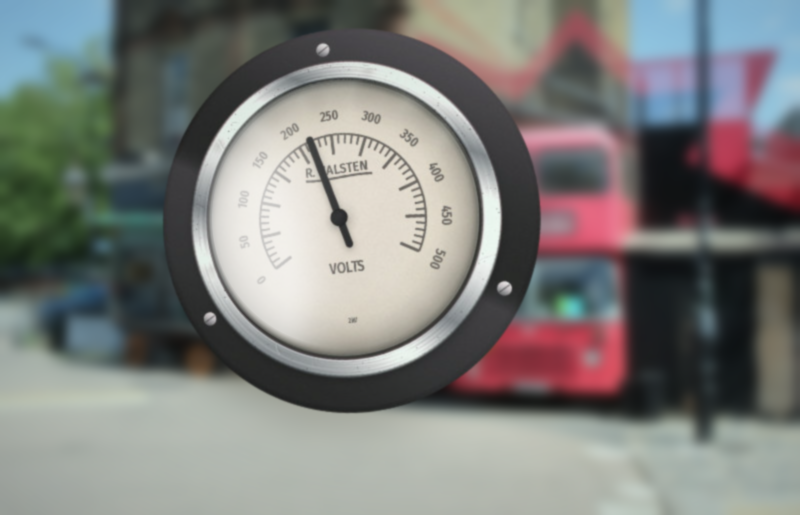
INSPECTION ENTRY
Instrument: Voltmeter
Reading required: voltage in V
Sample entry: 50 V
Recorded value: 220 V
